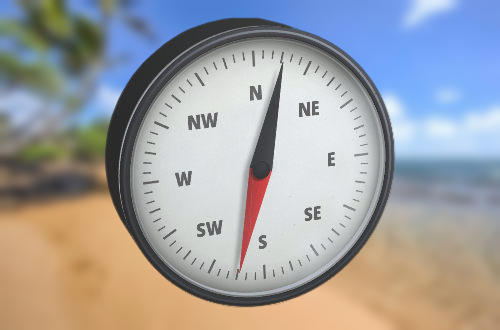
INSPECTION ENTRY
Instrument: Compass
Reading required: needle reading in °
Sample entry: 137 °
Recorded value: 195 °
